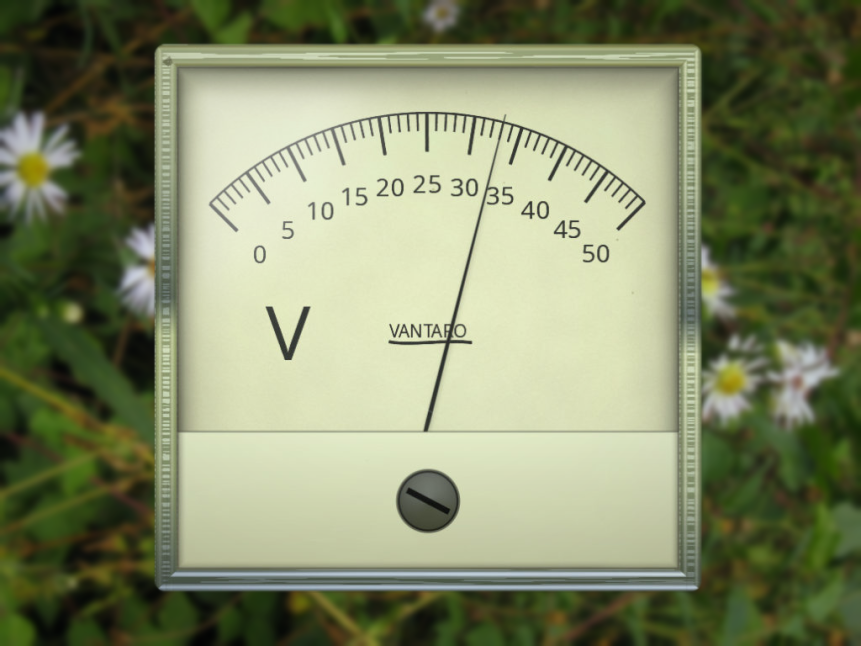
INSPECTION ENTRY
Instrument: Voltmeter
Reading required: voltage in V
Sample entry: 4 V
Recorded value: 33 V
